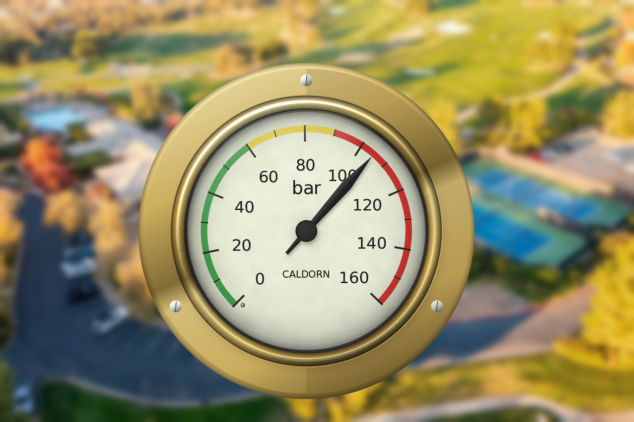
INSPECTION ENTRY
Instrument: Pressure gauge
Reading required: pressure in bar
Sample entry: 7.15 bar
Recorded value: 105 bar
